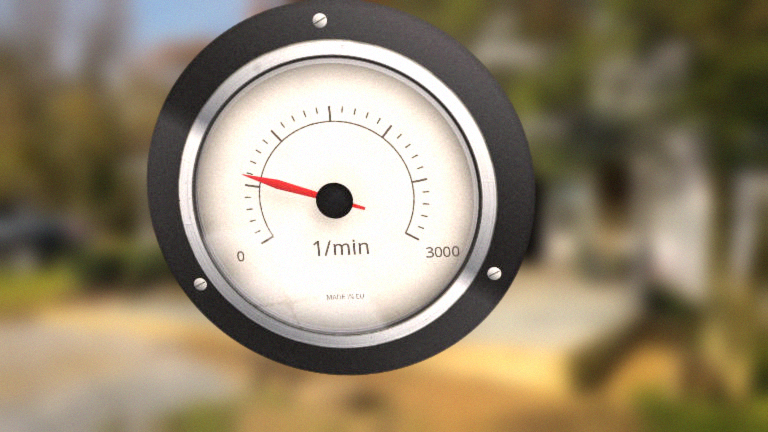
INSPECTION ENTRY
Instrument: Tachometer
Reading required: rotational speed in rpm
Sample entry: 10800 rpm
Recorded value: 600 rpm
